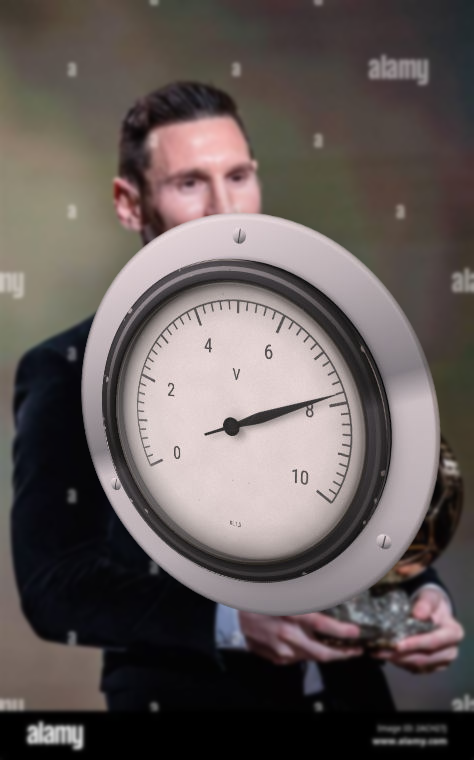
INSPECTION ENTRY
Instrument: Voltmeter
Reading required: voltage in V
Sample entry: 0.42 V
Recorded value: 7.8 V
